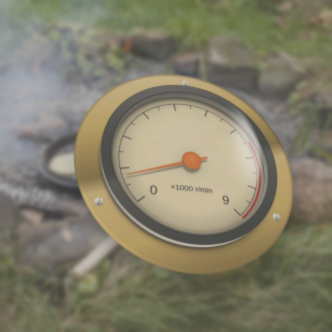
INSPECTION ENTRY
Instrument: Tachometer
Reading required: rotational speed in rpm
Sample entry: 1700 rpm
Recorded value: 750 rpm
